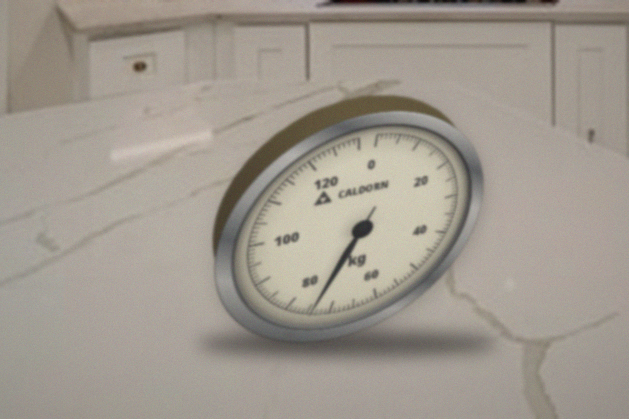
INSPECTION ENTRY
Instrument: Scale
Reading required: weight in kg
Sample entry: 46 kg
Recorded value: 75 kg
